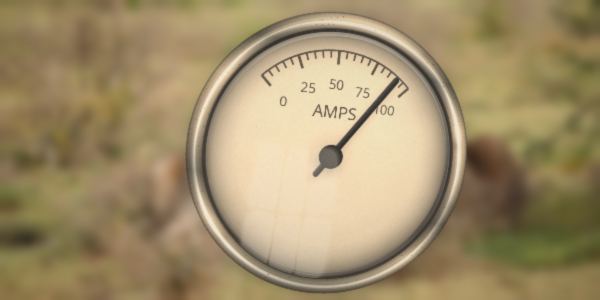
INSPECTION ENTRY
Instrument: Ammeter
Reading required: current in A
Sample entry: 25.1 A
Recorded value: 90 A
